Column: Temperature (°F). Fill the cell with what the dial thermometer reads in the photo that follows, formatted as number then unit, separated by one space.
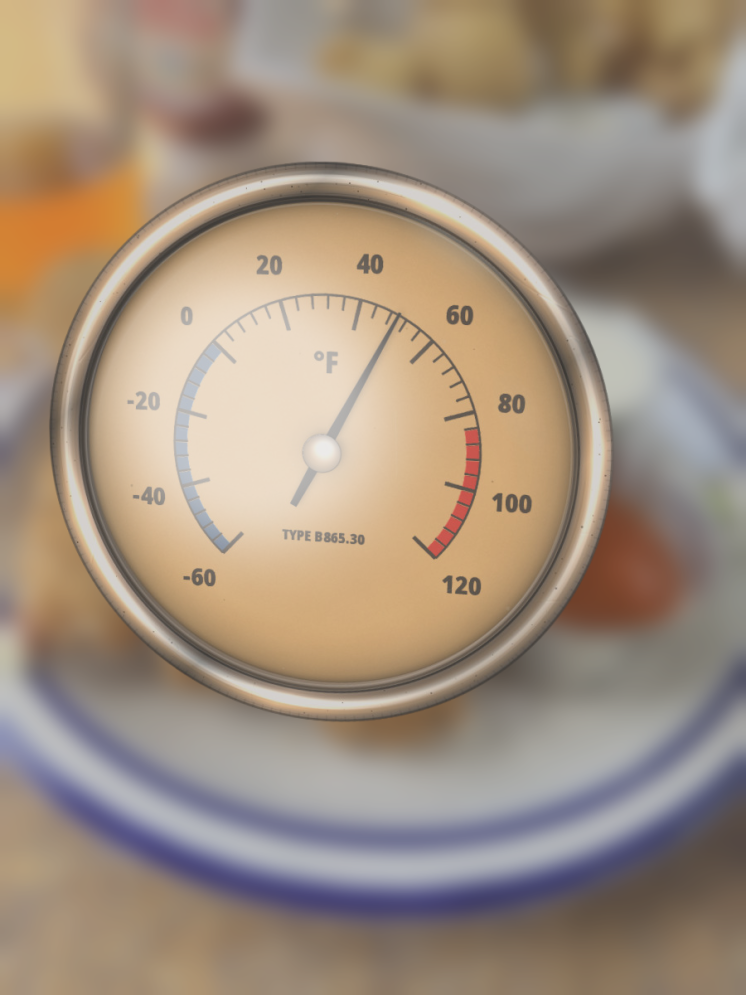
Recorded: 50 °F
